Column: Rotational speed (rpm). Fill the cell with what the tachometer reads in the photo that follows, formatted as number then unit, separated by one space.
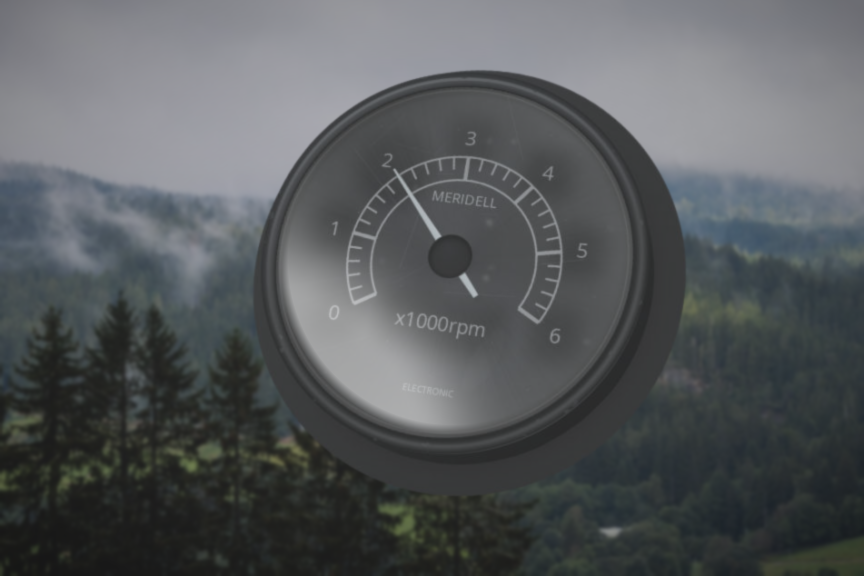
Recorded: 2000 rpm
